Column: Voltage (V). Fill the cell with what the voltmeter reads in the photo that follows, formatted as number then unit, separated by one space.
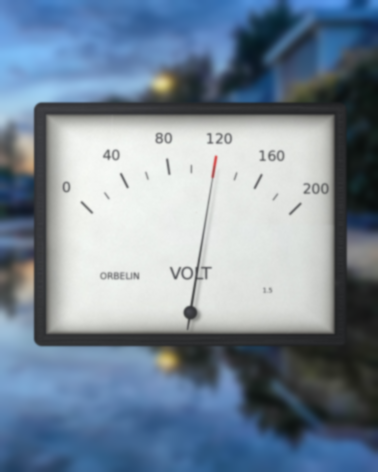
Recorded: 120 V
